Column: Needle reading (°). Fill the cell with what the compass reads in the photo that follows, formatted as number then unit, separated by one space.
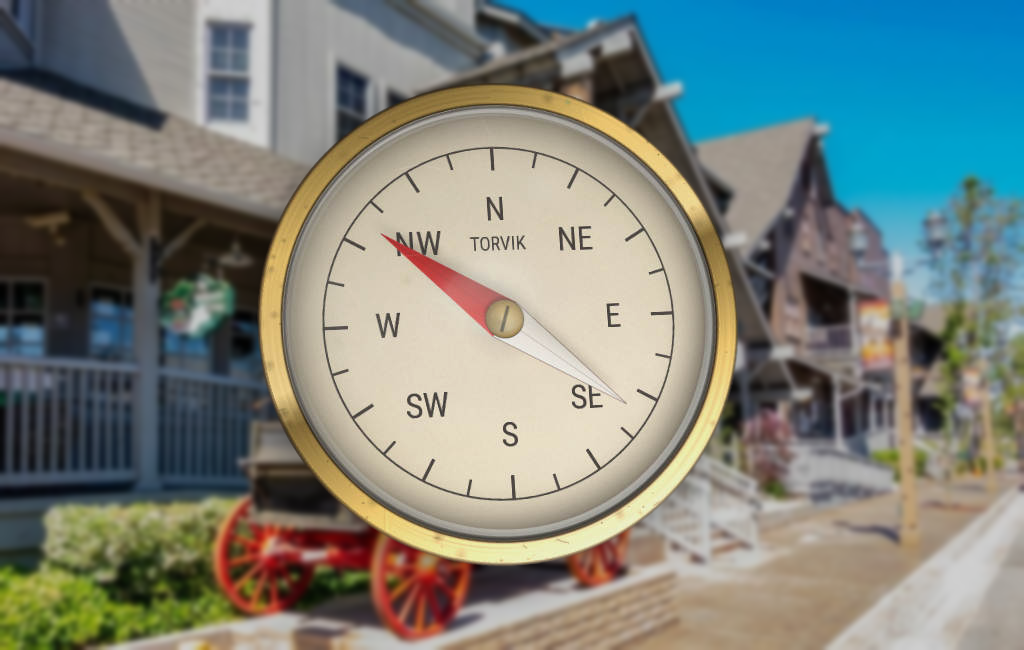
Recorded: 307.5 °
